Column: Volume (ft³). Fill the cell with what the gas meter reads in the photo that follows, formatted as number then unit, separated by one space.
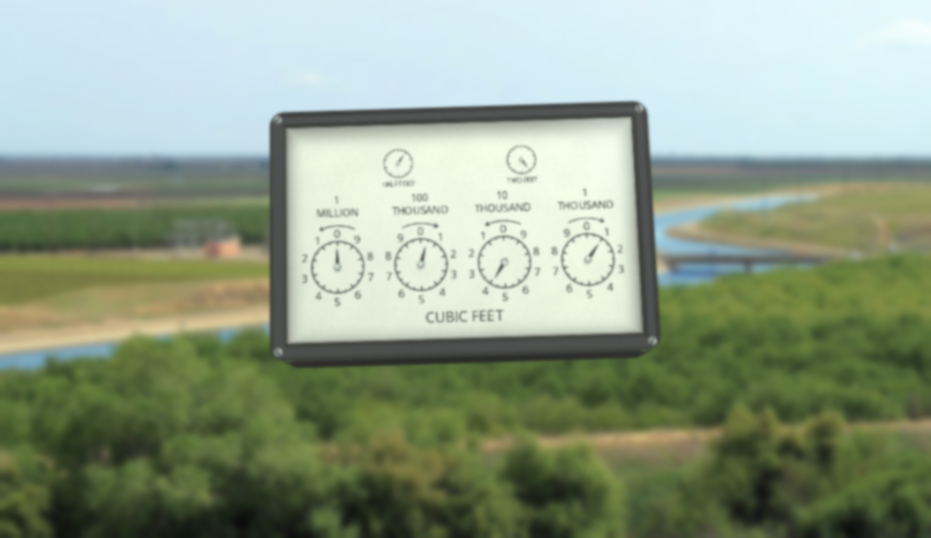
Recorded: 4100 ft³
